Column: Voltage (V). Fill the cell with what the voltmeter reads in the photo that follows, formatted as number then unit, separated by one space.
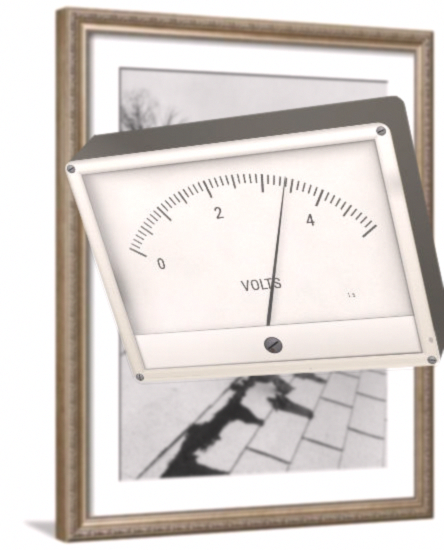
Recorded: 3.4 V
